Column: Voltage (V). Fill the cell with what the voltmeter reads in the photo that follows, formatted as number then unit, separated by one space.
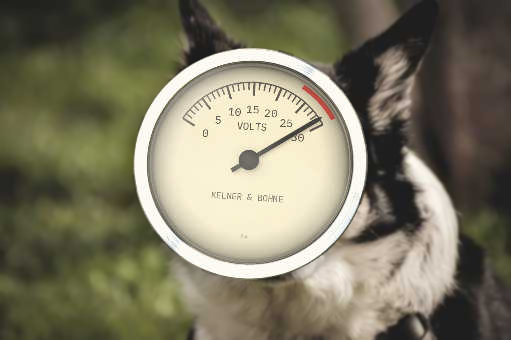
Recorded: 29 V
